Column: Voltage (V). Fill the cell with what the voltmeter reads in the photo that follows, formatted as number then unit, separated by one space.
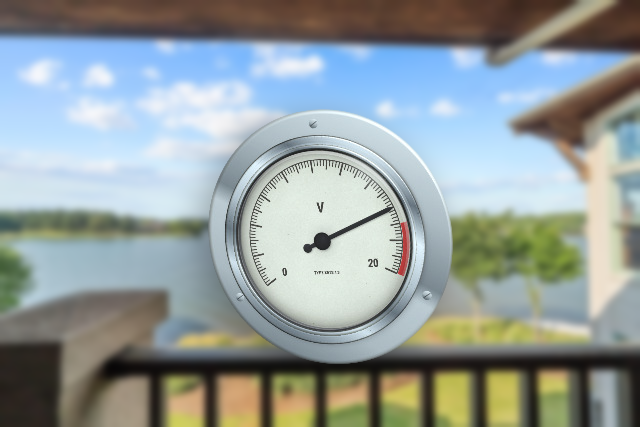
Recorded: 16 V
